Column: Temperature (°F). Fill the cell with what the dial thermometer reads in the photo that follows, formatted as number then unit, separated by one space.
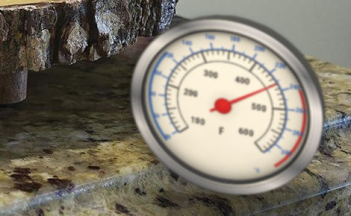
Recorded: 450 °F
